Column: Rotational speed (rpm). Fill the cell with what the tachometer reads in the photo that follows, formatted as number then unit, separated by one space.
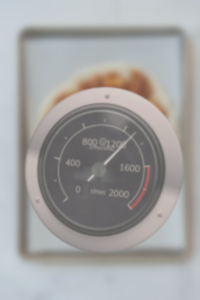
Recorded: 1300 rpm
